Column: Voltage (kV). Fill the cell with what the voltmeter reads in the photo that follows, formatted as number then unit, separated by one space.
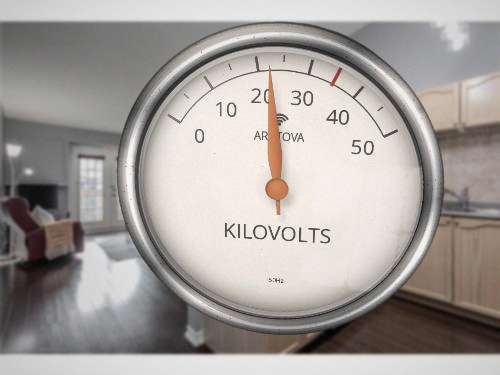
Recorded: 22.5 kV
